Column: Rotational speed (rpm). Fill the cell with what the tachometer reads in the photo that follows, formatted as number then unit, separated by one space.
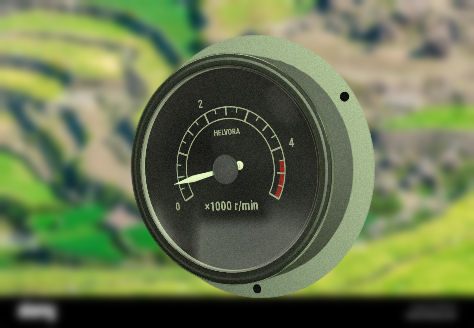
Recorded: 375 rpm
